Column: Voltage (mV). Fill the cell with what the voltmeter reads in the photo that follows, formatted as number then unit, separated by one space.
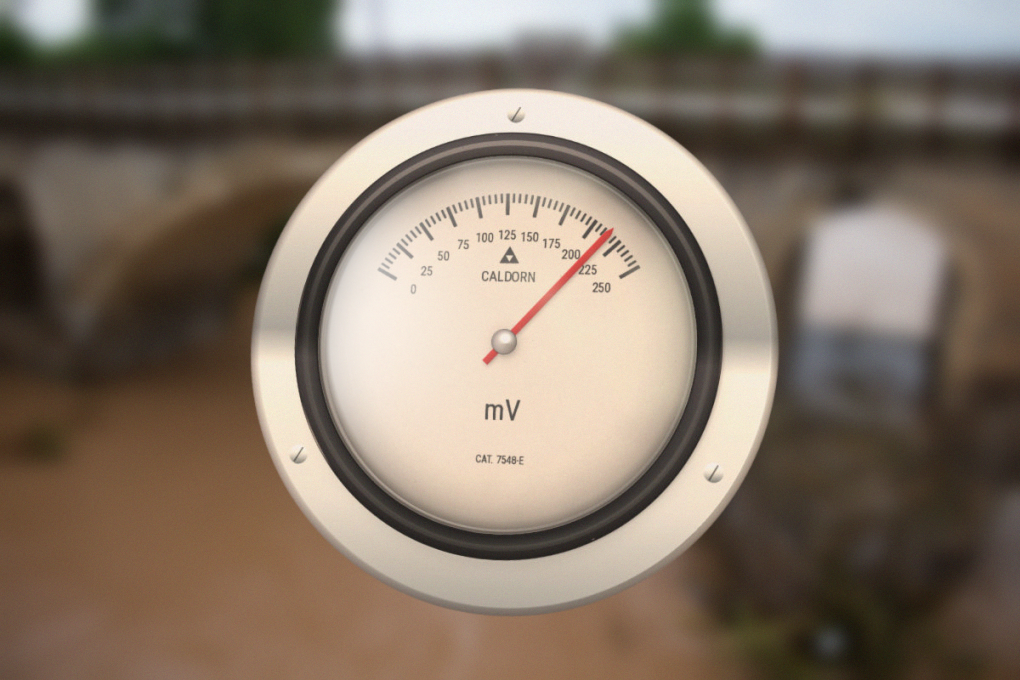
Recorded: 215 mV
